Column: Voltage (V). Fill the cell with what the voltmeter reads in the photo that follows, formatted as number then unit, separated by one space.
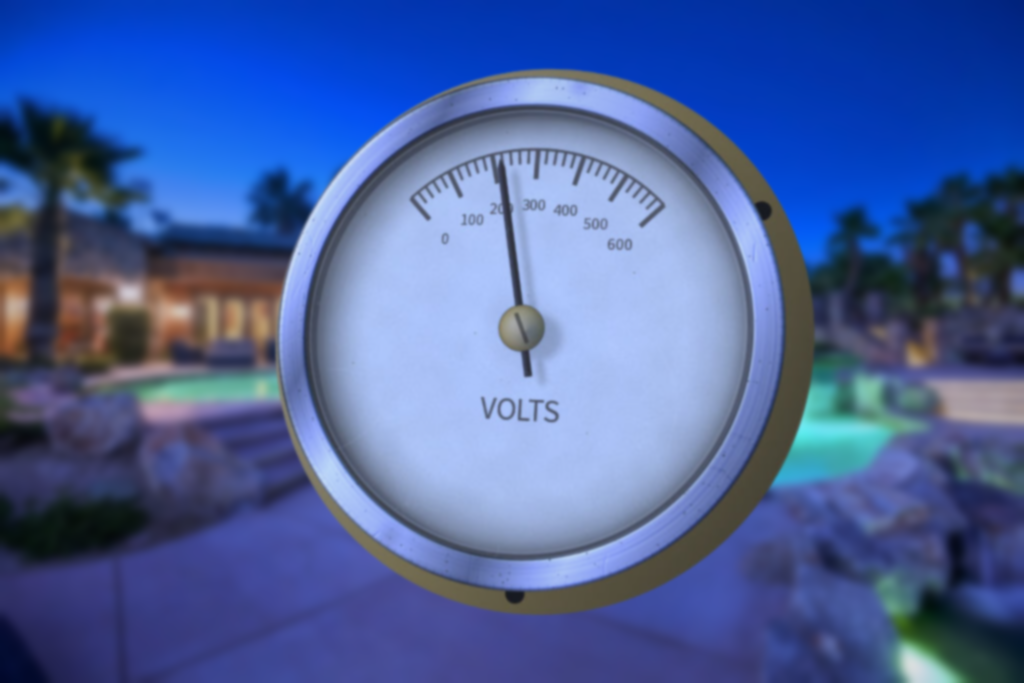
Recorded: 220 V
